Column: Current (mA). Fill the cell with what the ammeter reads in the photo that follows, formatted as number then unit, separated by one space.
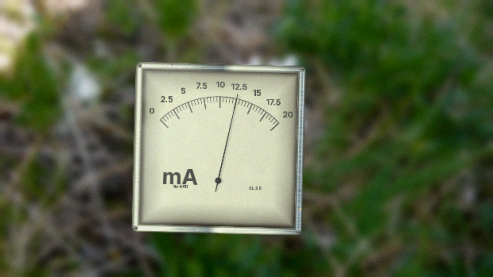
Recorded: 12.5 mA
